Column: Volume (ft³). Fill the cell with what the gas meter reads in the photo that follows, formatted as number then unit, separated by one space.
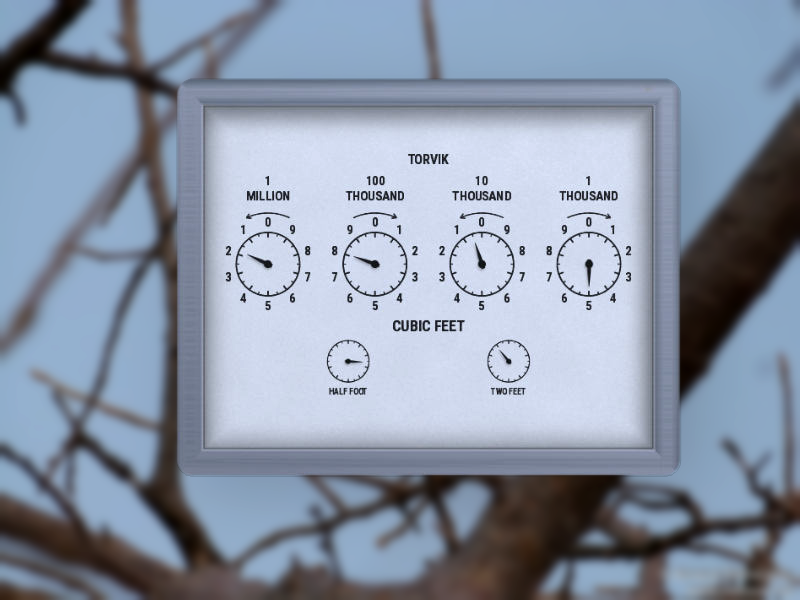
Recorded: 180500 ft³
